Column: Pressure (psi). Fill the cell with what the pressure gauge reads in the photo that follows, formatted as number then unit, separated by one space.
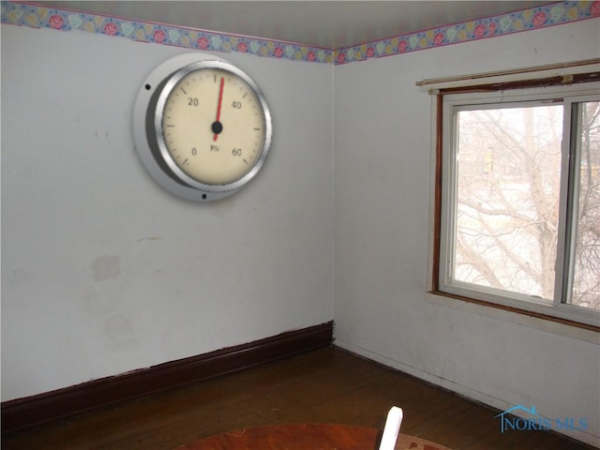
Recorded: 32 psi
